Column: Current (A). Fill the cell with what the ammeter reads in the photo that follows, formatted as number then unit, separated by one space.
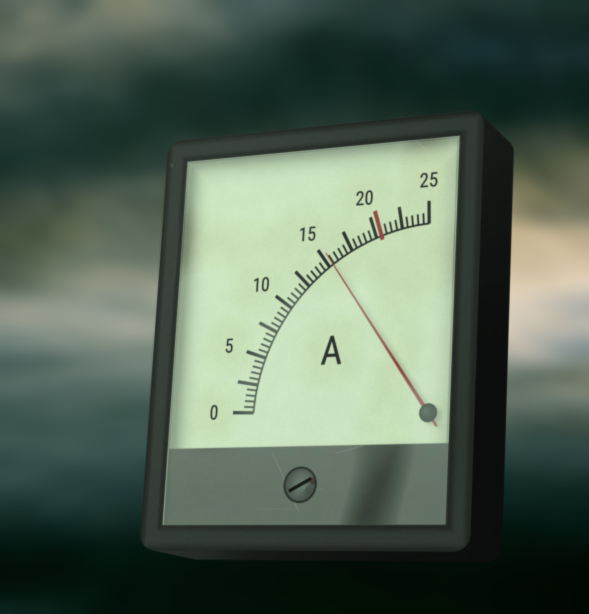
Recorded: 15.5 A
